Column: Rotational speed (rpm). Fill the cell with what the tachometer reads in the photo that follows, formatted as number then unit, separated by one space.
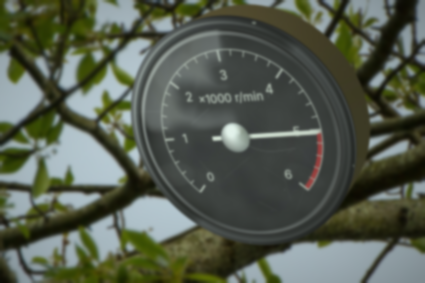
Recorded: 5000 rpm
